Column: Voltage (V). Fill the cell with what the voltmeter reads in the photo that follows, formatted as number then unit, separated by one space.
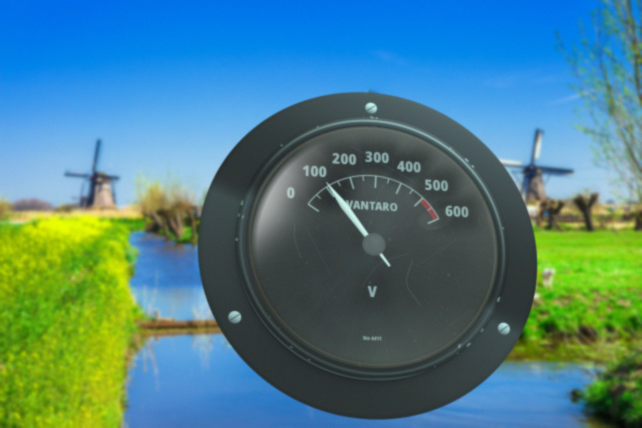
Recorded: 100 V
